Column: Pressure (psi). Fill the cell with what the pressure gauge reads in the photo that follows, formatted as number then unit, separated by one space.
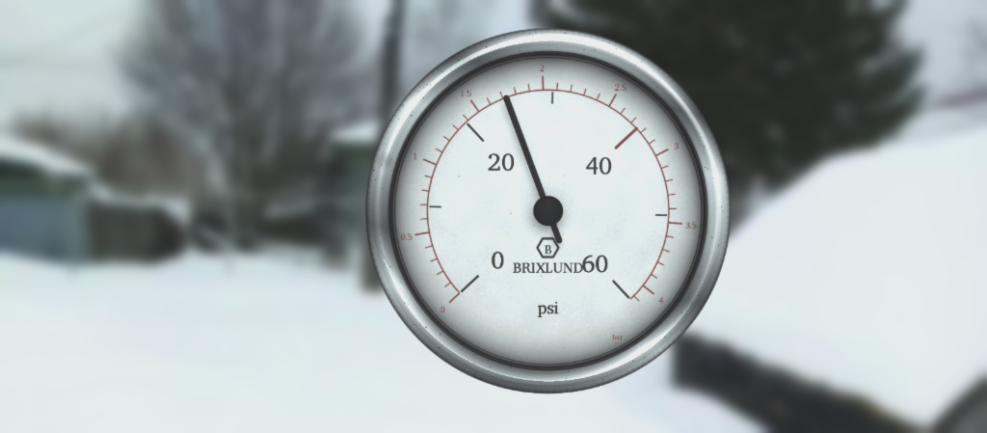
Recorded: 25 psi
